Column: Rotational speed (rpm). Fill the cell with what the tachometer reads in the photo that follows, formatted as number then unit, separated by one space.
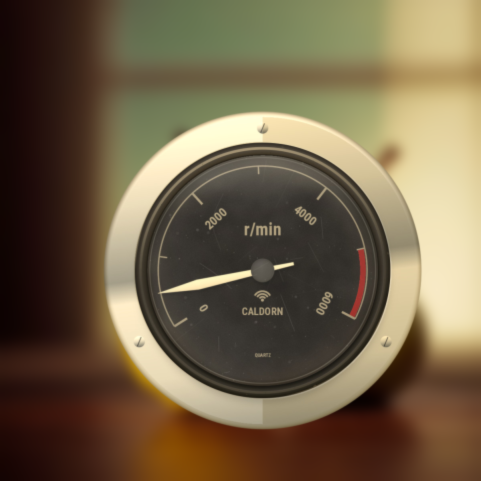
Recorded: 500 rpm
